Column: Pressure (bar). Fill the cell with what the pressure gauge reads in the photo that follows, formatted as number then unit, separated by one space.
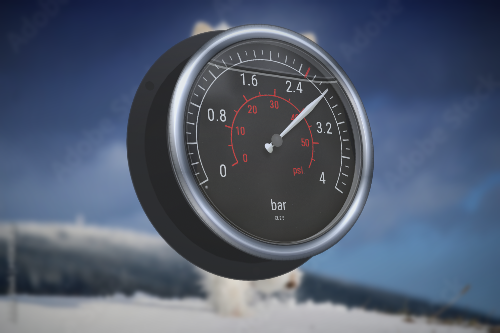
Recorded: 2.8 bar
